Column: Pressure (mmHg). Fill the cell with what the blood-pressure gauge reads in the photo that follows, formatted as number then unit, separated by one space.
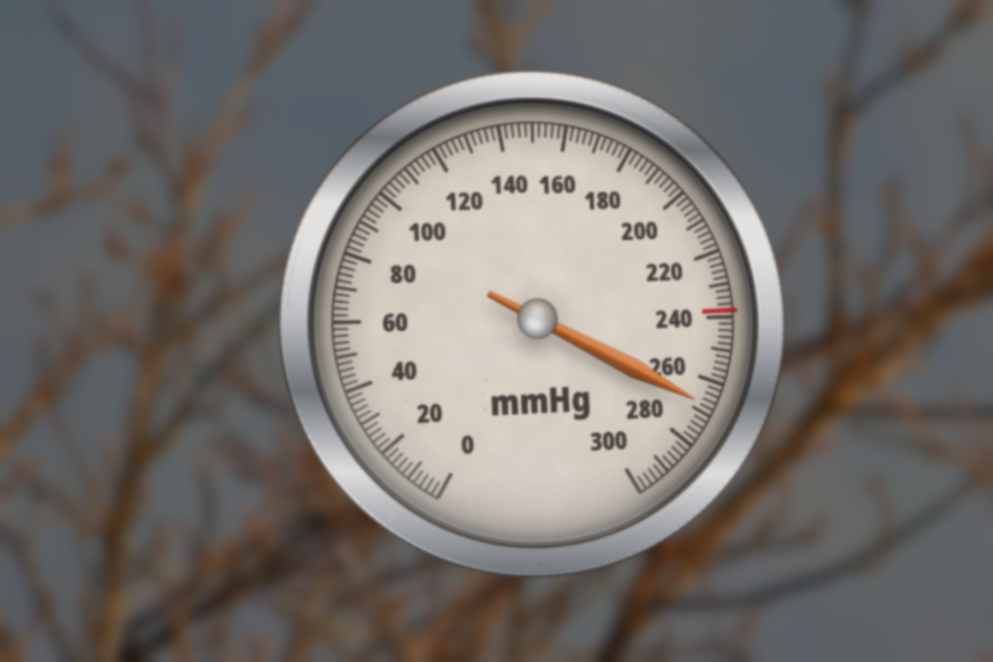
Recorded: 268 mmHg
